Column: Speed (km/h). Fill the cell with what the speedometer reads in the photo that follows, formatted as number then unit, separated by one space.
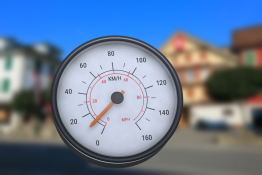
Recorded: 10 km/h
